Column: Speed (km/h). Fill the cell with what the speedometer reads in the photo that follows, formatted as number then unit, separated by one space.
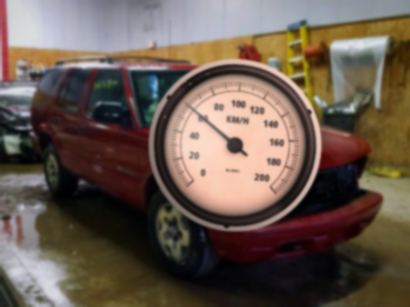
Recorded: 60 km/h
